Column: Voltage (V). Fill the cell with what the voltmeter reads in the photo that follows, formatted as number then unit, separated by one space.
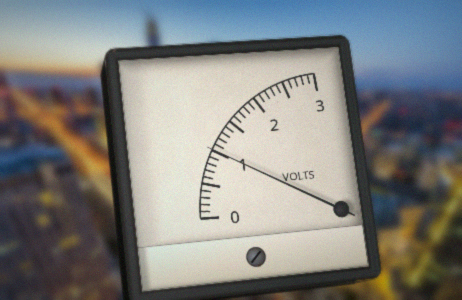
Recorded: 1 V
